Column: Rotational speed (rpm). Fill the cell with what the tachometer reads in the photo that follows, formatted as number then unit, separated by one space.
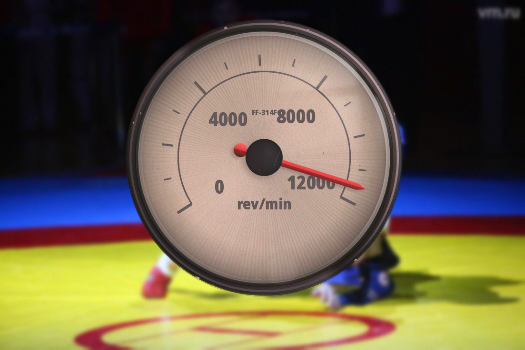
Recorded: 11500 rpm
